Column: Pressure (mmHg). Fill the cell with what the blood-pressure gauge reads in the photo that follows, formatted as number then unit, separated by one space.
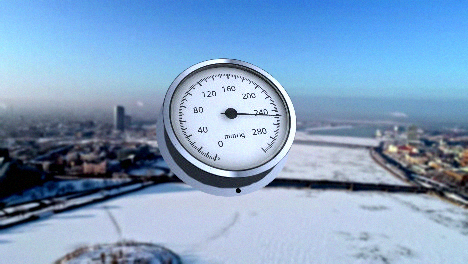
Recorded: 250 mmHg
